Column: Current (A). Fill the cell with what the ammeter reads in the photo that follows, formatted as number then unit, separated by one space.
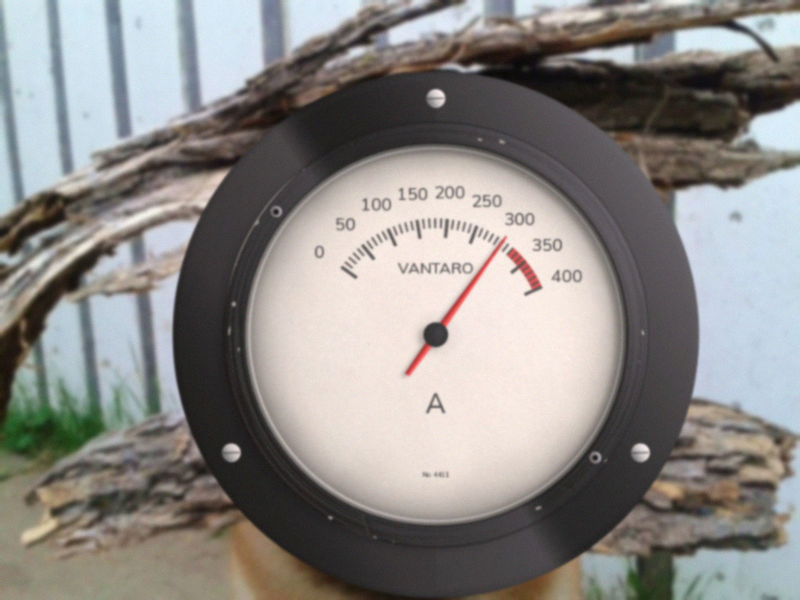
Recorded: 300 A
